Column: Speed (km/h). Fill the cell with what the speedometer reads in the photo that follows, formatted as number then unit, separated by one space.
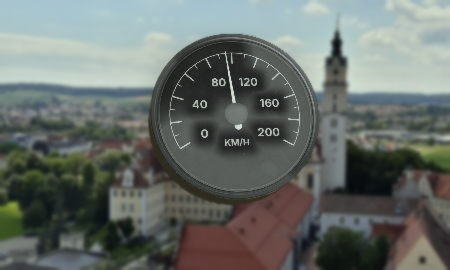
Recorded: 95 km/h
